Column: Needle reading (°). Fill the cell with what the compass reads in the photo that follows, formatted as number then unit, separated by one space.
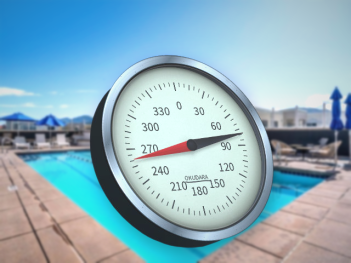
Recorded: 260 °
